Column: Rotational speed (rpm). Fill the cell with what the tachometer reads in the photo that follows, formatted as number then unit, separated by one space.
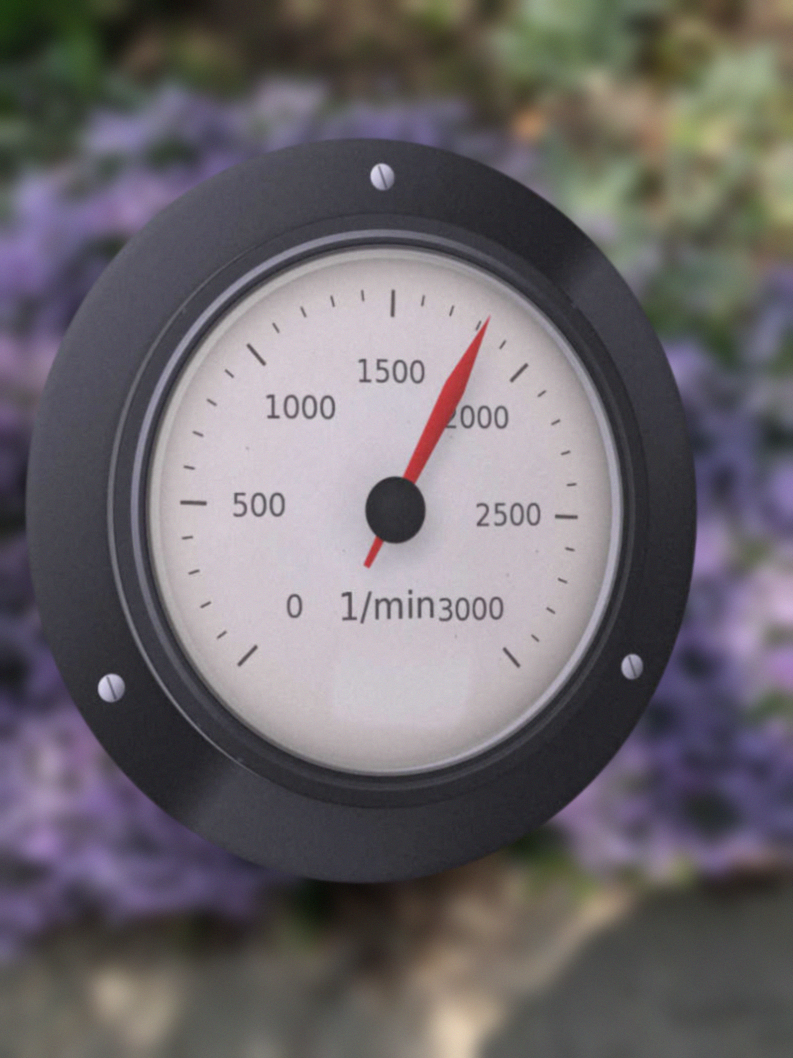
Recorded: 1800 rpm
